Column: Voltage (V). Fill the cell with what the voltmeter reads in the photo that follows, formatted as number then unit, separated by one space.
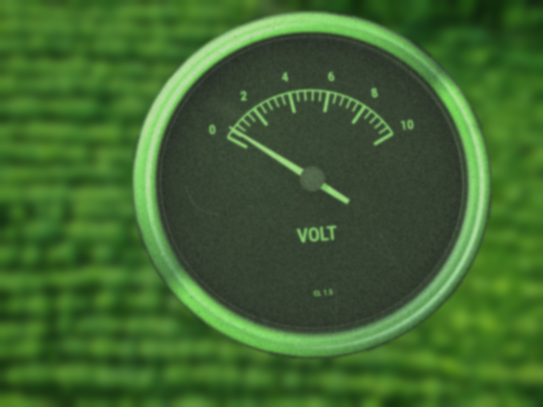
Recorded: 0.4 V
